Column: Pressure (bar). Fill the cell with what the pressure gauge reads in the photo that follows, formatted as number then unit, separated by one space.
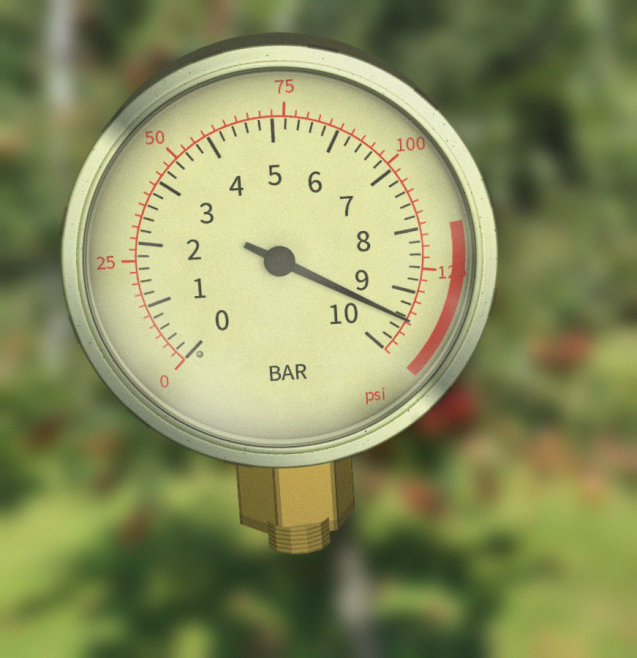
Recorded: 9.4 bar
